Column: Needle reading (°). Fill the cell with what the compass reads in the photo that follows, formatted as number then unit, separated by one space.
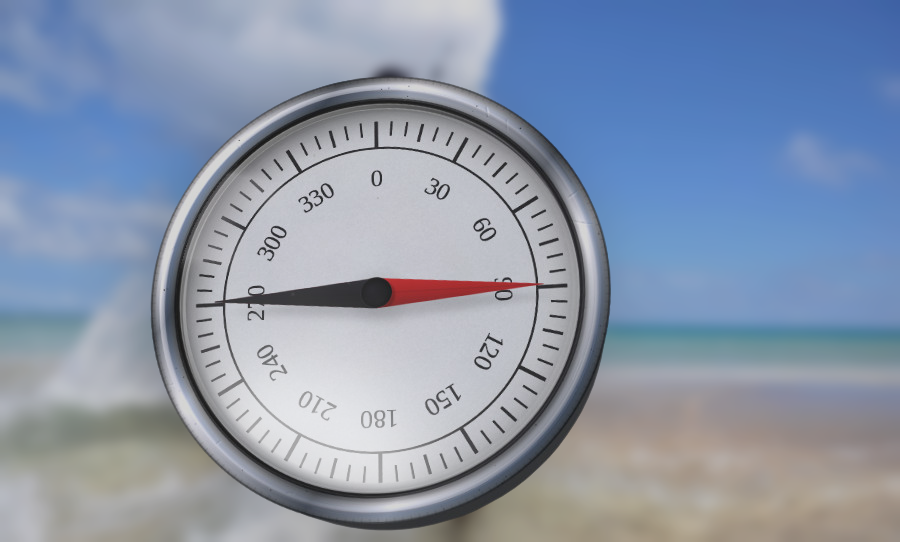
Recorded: 90 °
